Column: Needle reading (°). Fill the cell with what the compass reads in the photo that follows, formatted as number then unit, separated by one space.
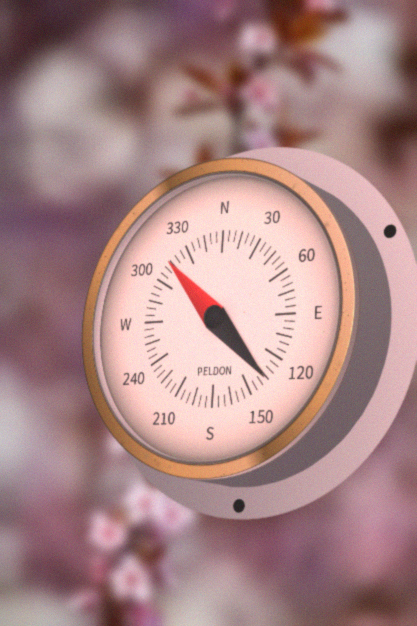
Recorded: 315 °
